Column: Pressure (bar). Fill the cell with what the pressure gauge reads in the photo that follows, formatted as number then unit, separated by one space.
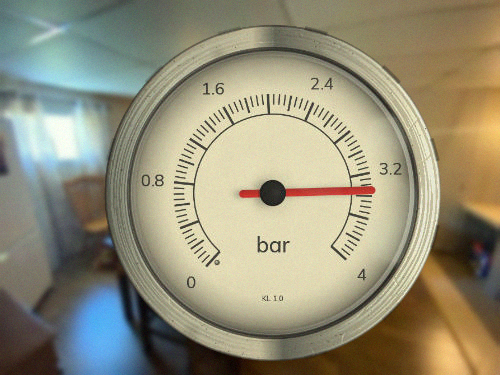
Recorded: 3.35 bar
